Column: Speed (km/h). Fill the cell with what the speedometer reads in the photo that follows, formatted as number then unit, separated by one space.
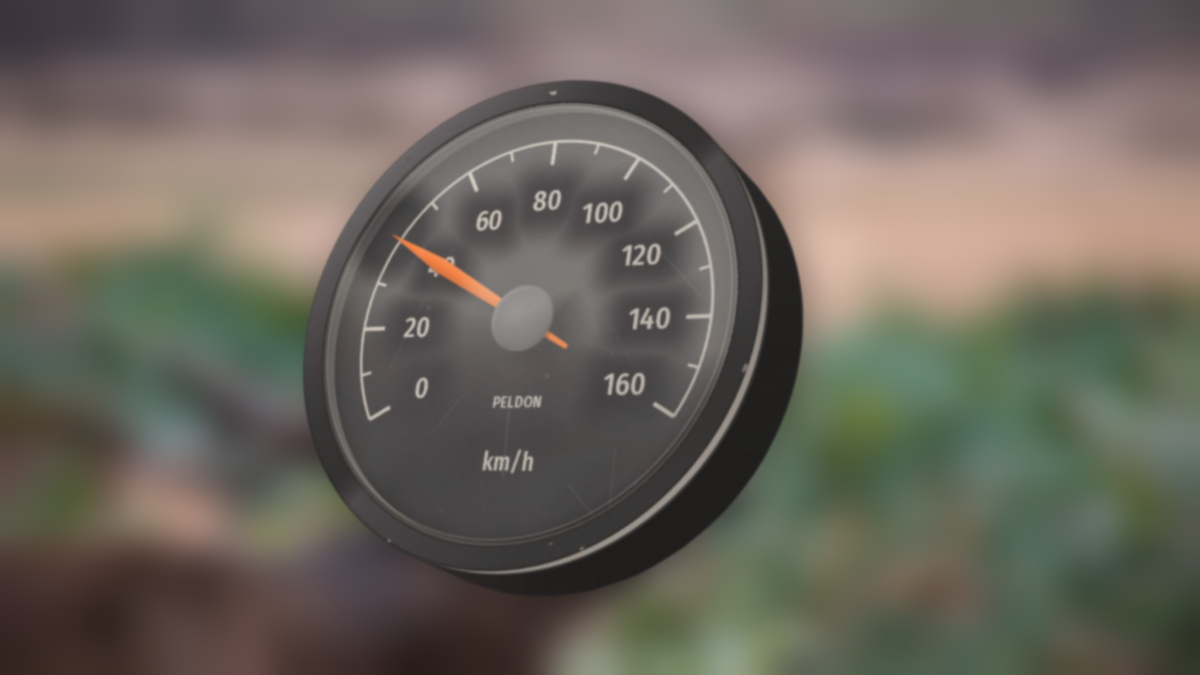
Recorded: 40 km/h
